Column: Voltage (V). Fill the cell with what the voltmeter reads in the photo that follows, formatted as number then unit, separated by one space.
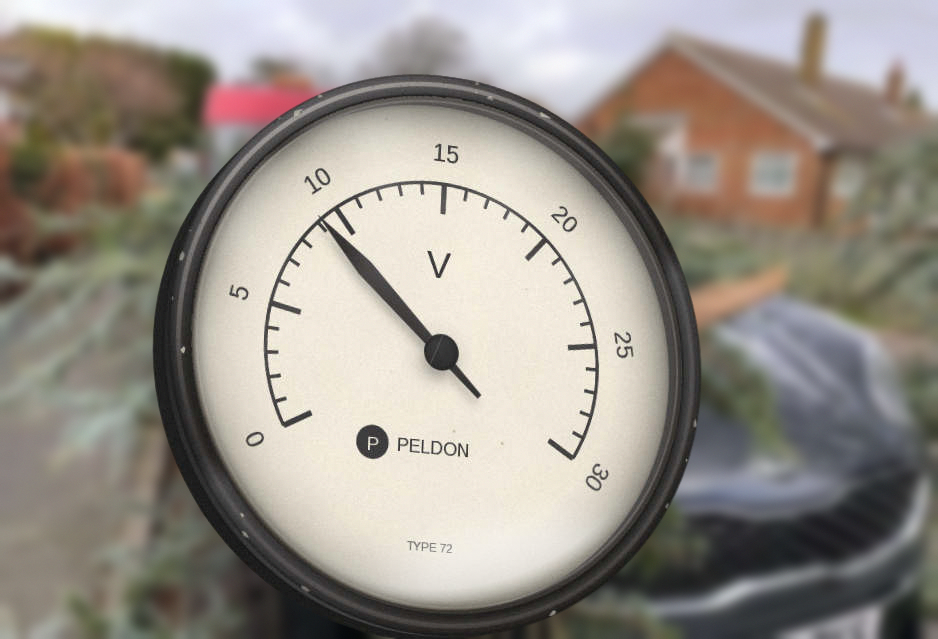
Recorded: 9 V
